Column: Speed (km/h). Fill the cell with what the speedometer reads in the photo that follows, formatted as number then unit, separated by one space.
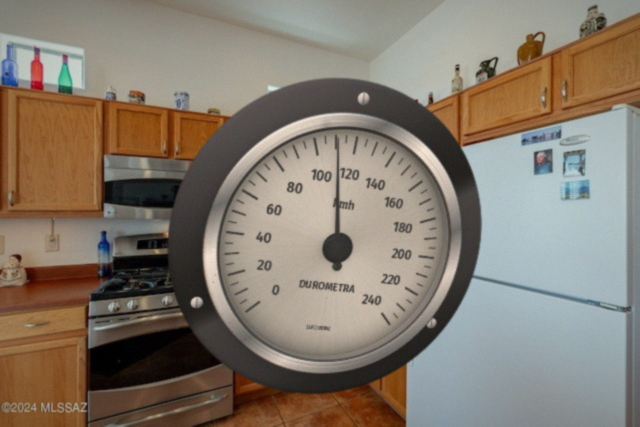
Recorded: 110 km/h
